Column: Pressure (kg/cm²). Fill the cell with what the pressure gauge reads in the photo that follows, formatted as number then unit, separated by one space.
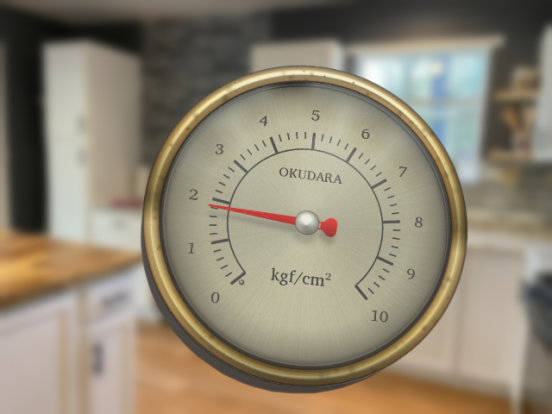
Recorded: 1.8 kg/cm²
